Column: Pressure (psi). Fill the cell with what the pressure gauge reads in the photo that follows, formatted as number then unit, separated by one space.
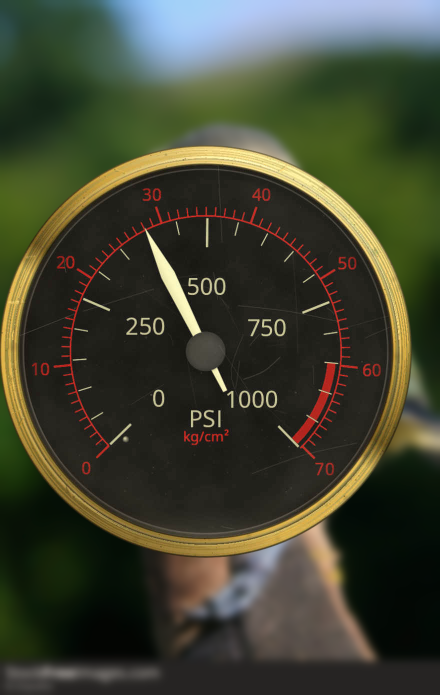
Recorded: 400 psi
